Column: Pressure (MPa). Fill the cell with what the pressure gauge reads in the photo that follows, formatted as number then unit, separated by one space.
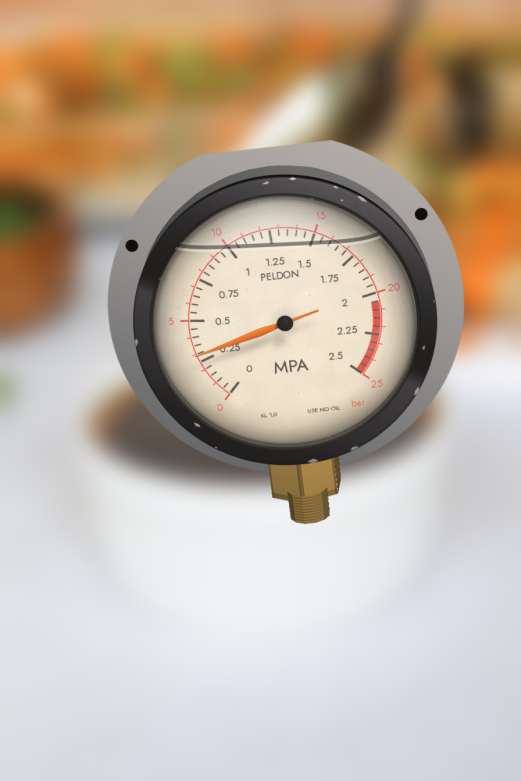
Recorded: 0.3 MPa
